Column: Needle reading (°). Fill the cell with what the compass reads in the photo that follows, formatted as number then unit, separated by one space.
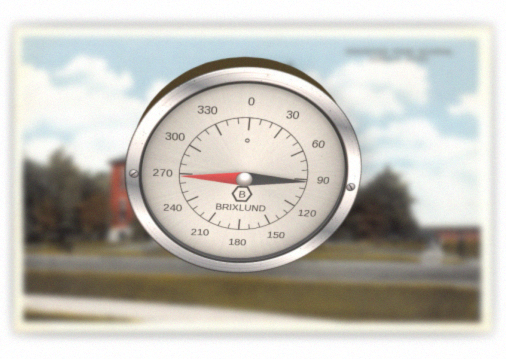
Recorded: 270 °
